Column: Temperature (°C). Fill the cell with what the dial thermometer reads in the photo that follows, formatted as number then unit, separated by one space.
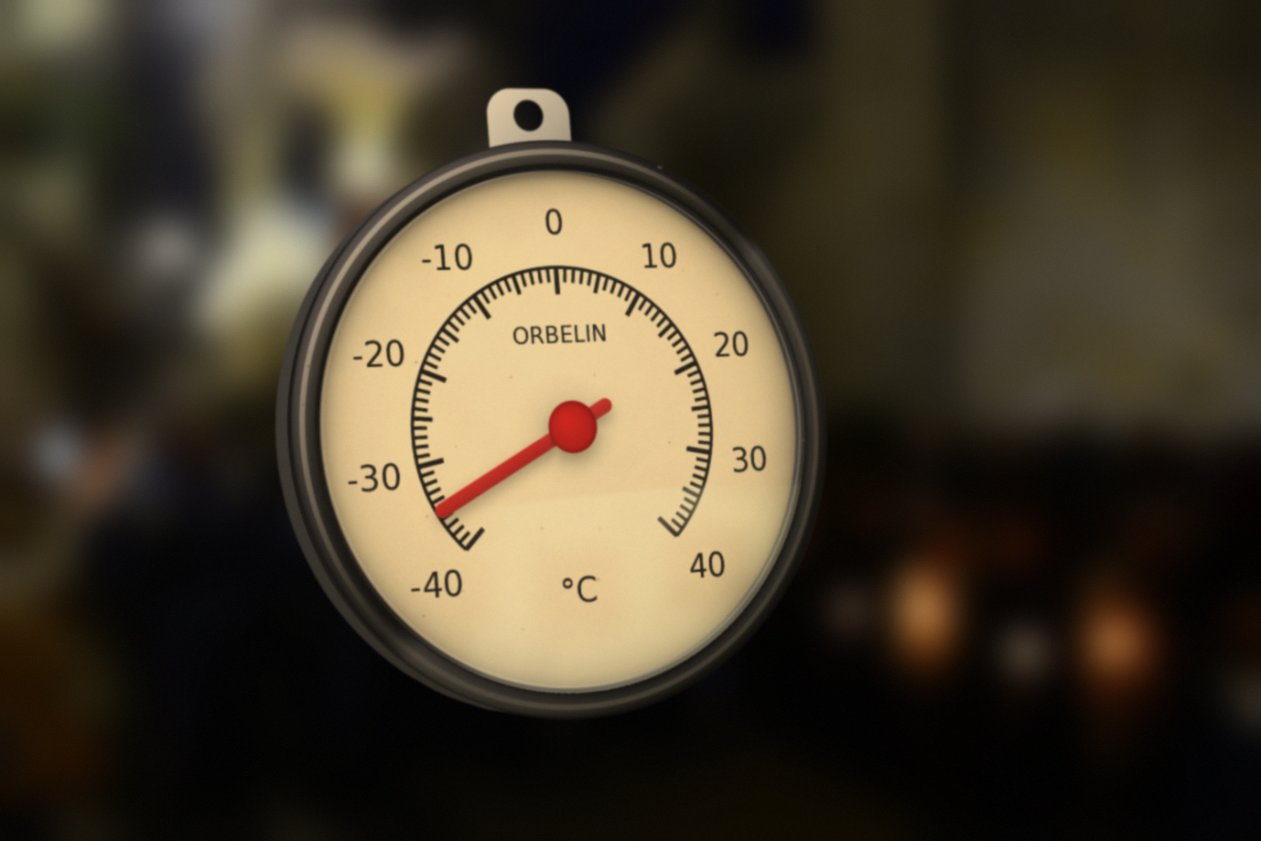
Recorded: -35 °C
